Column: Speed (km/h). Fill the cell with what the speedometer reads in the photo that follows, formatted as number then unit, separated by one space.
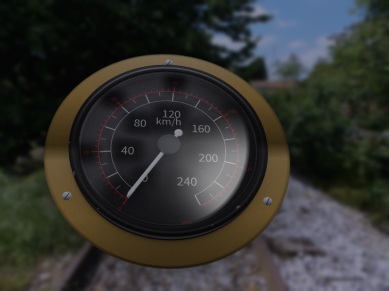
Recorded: 0 km/h
